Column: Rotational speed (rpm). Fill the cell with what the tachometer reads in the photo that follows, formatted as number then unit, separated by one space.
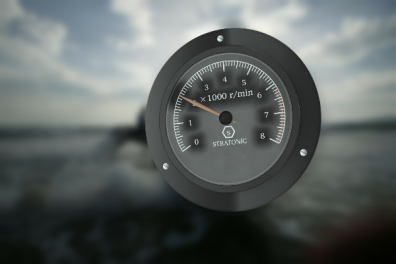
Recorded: 2000 rpm
